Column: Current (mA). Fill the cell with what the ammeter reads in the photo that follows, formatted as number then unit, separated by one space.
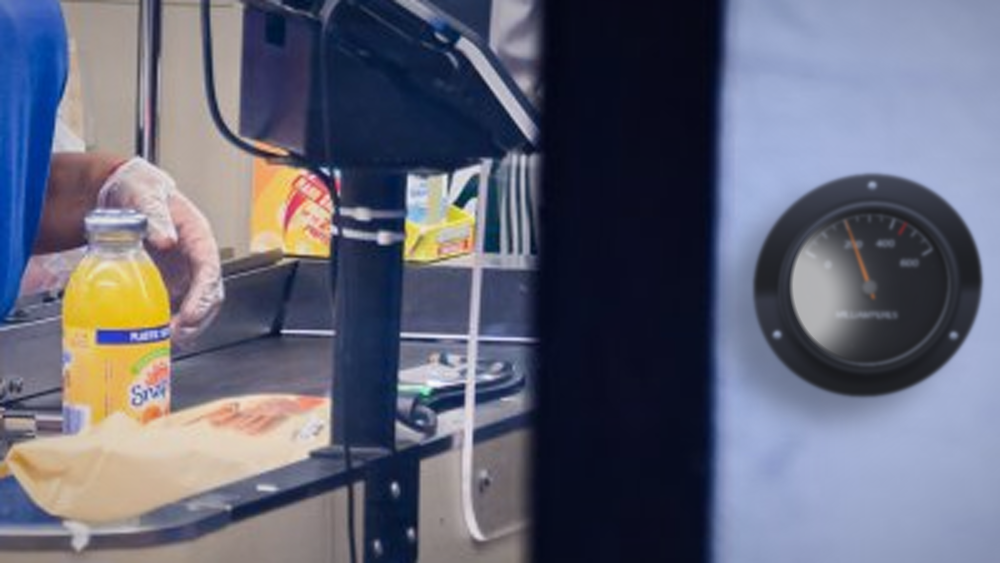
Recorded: 200 mA
